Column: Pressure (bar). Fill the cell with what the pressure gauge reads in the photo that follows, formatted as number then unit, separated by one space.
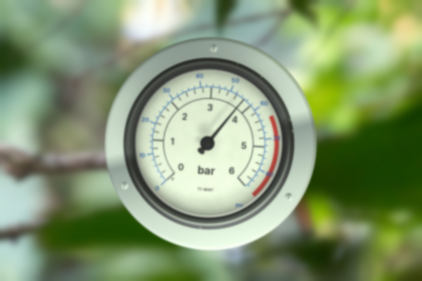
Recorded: 3.8 bar
